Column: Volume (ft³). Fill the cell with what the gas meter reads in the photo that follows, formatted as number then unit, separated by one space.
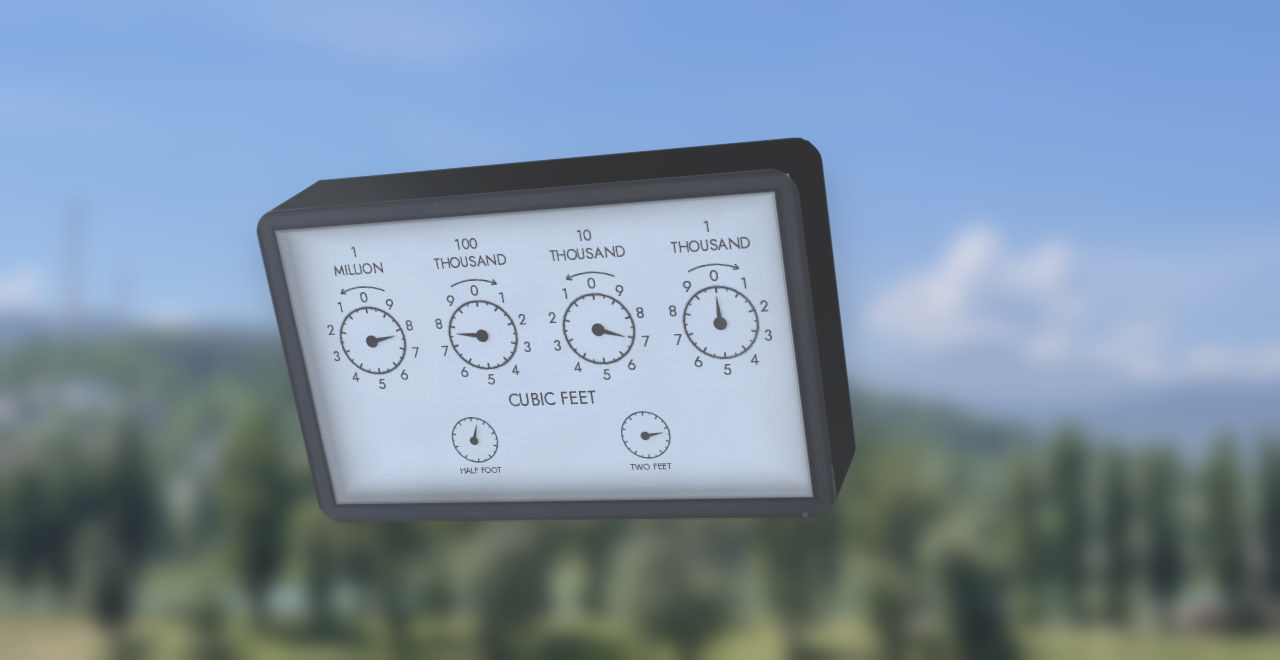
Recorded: 777000 ft³
